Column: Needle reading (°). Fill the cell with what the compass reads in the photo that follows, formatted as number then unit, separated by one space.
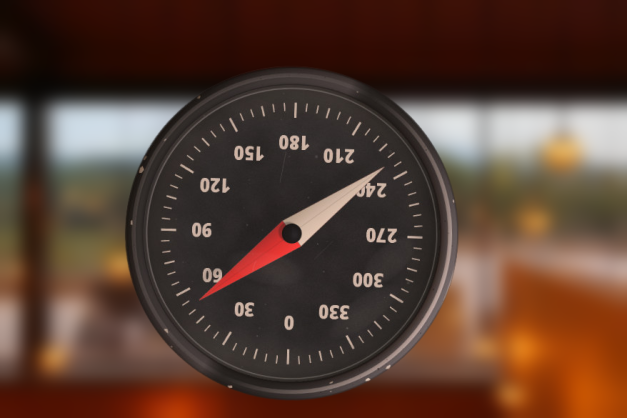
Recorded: 52.5 °
